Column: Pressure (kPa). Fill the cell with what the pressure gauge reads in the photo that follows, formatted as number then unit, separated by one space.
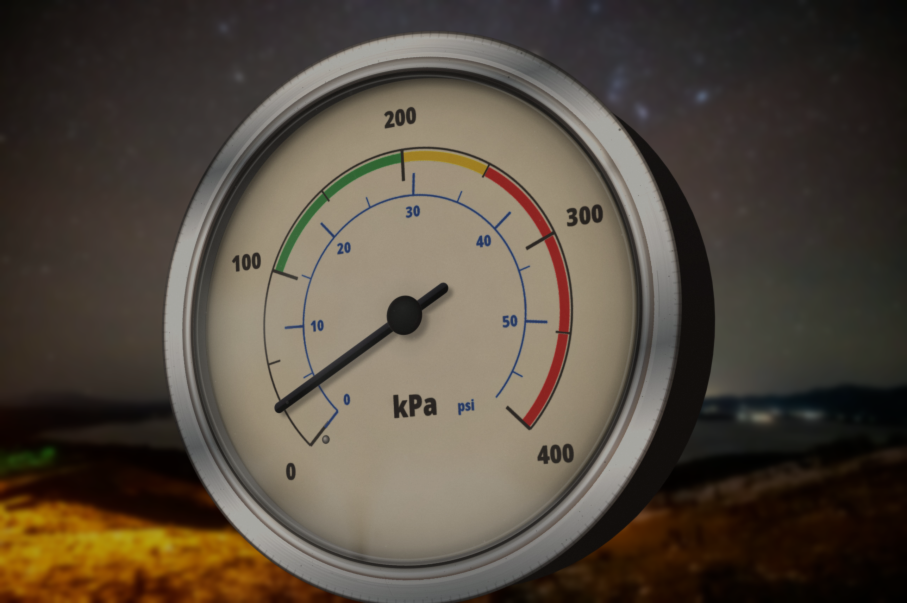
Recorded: 25 kPa
